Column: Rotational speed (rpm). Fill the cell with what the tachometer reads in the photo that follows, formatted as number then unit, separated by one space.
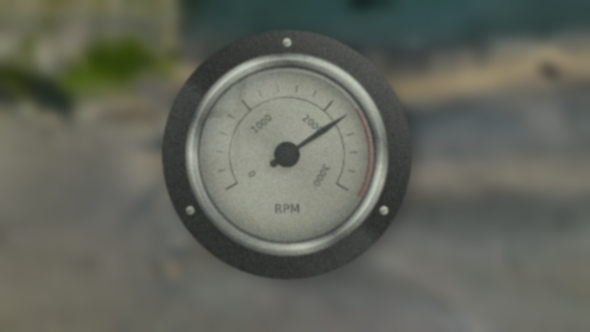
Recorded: 2200 rpm
